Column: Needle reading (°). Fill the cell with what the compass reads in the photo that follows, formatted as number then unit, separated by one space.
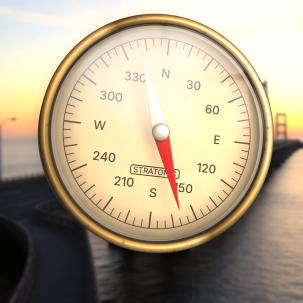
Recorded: 160 °
